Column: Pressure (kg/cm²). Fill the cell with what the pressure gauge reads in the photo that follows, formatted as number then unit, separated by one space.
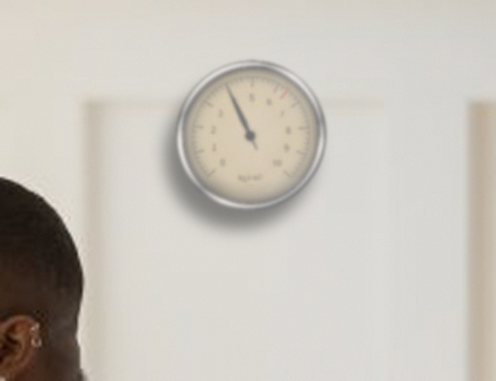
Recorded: 4 kg/cm²
